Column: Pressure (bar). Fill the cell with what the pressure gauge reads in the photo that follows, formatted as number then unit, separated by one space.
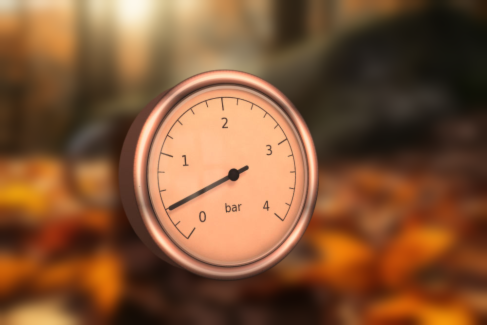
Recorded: 0.4 bar
